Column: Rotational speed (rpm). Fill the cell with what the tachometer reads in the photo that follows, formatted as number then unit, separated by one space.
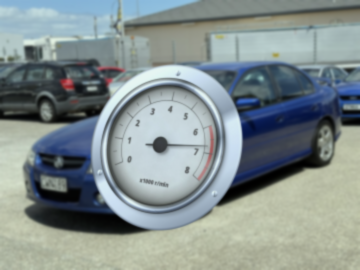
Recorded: 6750 rpm
